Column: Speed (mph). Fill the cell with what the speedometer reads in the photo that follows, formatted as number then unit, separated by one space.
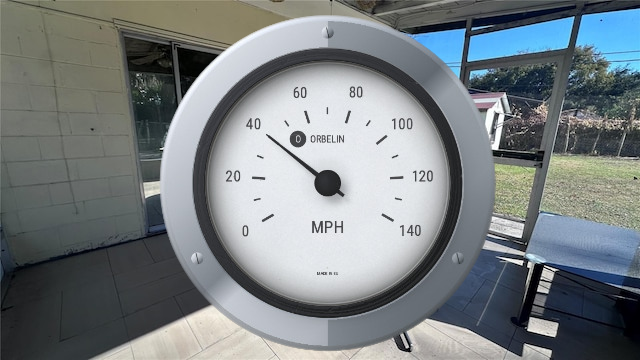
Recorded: 40 mph
